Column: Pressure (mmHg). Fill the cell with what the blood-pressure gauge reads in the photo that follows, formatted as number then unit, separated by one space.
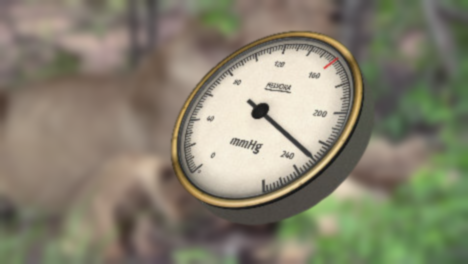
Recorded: 230 mmHg
